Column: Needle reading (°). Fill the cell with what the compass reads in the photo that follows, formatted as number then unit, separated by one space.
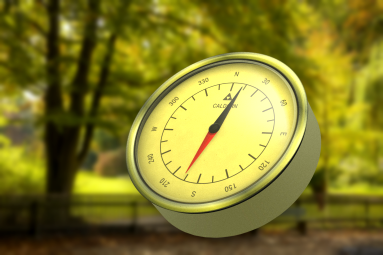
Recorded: 195 °
